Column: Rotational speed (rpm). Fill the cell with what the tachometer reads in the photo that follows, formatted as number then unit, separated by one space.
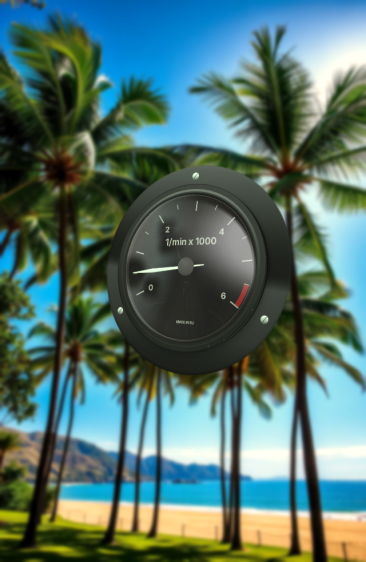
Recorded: 500 rpm
